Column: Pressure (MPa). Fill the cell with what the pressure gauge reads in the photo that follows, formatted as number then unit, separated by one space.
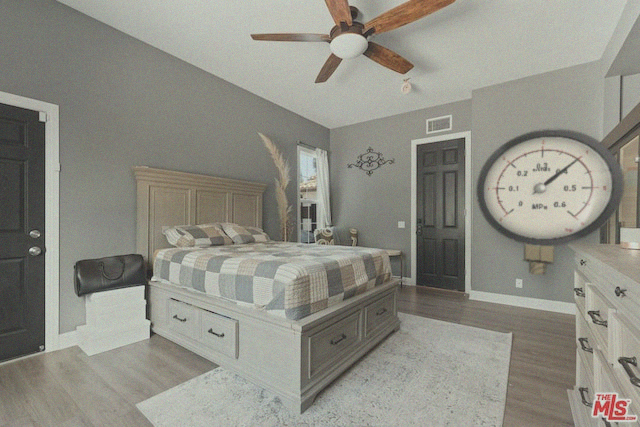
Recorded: 0.4 MPa
